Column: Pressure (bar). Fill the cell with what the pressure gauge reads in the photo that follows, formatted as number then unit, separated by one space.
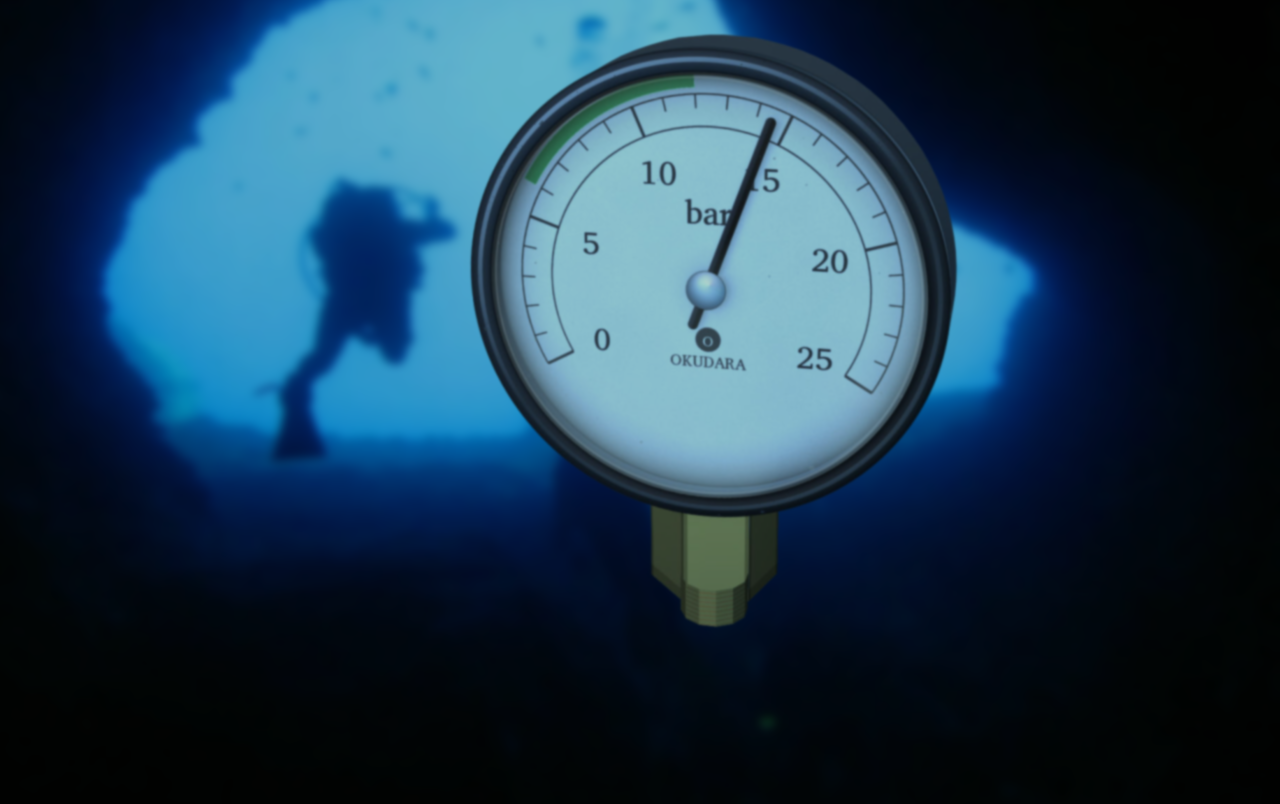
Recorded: 14.5 bar
